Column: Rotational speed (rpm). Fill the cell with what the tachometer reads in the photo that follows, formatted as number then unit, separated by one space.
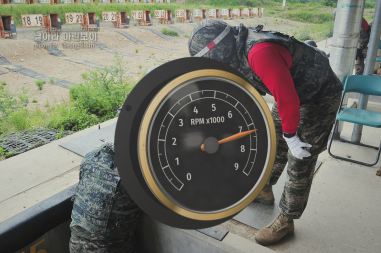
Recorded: 7250 rpm
